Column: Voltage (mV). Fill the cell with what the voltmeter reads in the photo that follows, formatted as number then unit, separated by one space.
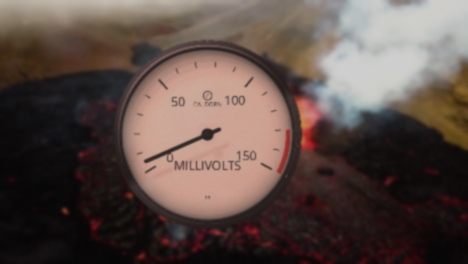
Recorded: 5 mV
